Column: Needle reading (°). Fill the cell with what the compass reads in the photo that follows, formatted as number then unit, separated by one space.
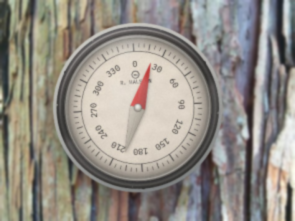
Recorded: 20 °
